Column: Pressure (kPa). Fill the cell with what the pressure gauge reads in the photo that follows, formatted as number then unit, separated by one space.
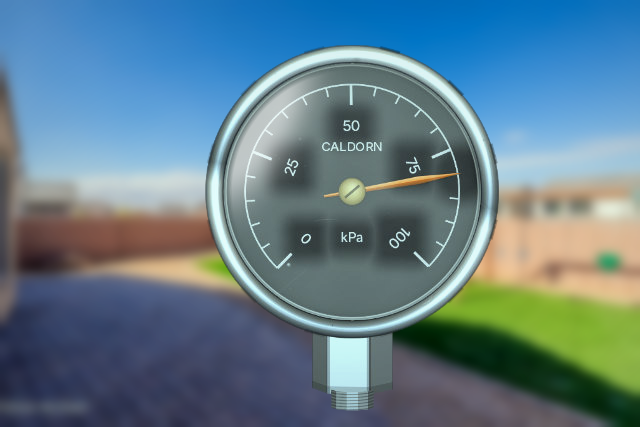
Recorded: 80 kPa
